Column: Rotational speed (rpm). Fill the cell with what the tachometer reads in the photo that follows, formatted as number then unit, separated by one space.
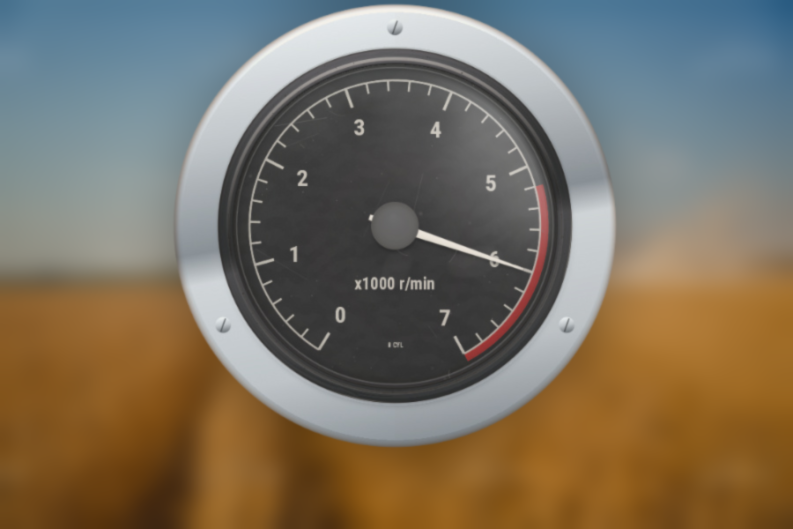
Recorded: 6000 rpm
